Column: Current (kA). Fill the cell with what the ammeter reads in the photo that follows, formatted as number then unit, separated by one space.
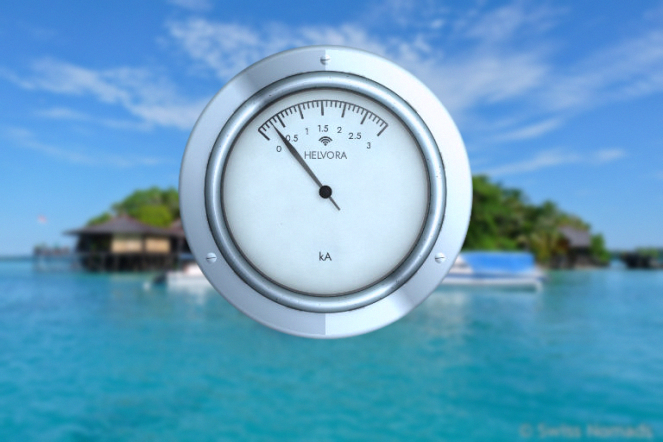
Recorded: 0.3 kA
